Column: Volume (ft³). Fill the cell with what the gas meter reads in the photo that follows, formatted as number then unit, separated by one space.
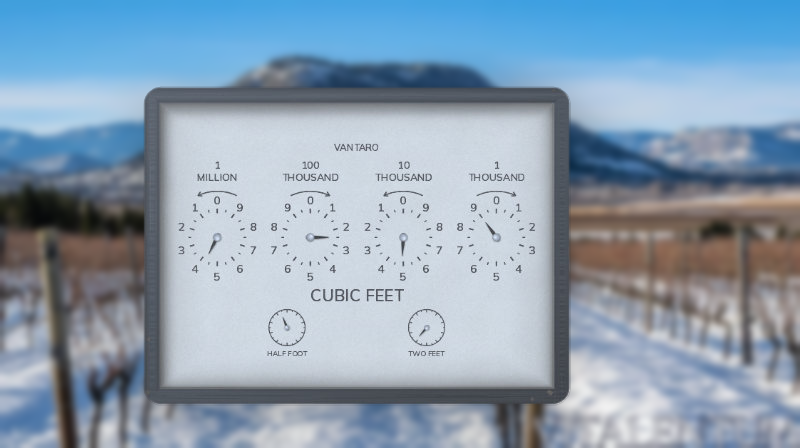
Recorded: 424900 ft³
